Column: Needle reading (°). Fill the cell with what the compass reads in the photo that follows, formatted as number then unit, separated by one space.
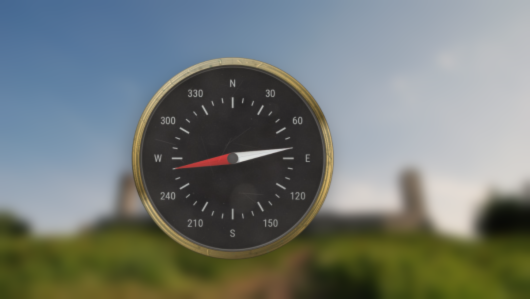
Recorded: 260 °
